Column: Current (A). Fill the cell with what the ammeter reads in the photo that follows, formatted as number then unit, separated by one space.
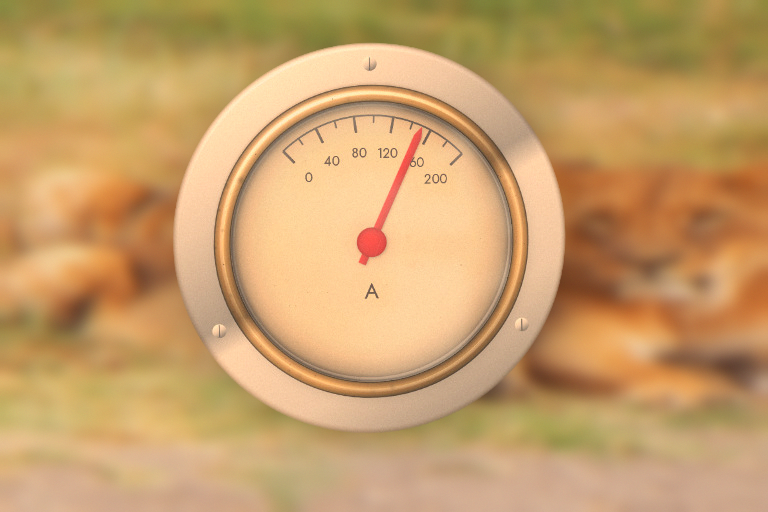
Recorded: 150 A
